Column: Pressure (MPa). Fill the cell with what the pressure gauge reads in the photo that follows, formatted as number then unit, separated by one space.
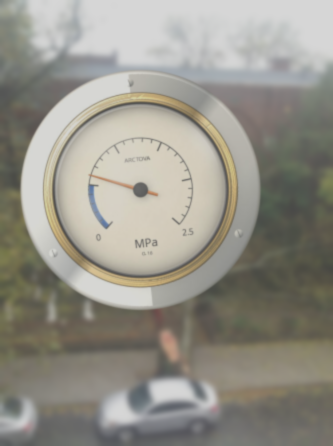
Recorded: 0.6 MPa
